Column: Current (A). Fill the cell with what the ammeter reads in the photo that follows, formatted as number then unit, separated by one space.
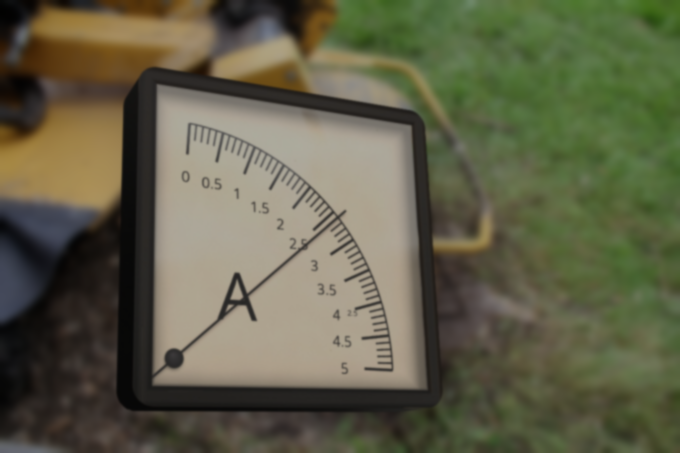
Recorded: 2.6 A
